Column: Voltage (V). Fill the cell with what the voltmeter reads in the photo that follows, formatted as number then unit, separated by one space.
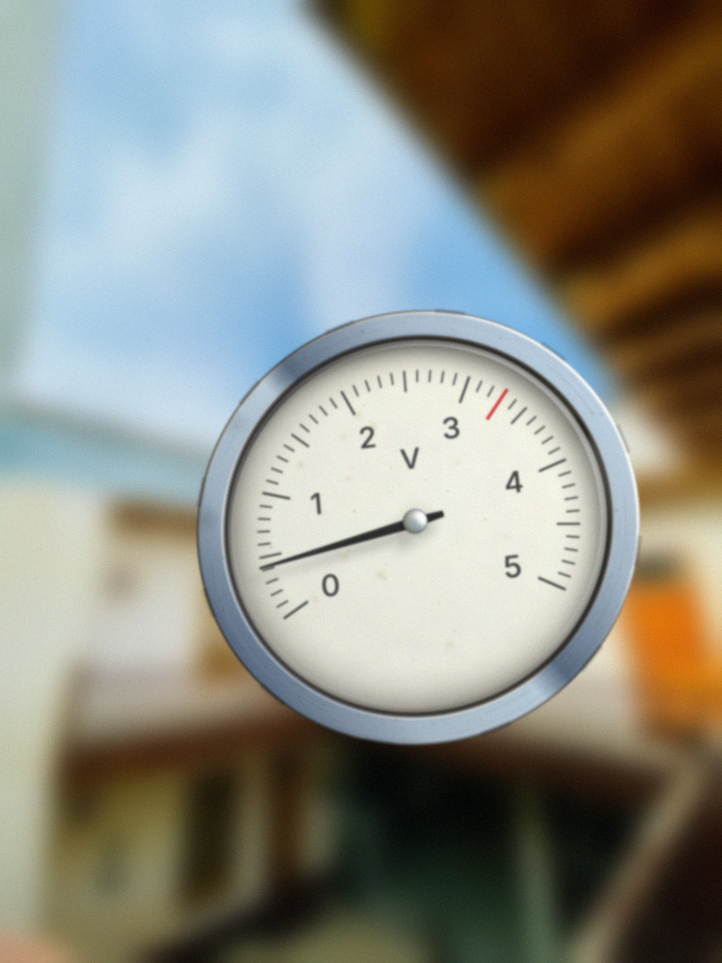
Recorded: 0.4 V
